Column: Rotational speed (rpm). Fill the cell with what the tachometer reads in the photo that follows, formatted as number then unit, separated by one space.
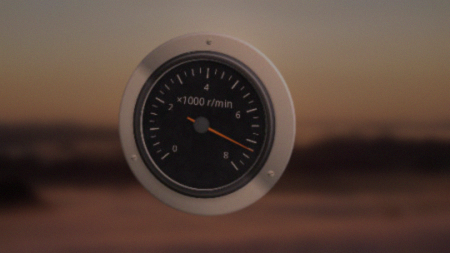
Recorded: 7250 rpm
